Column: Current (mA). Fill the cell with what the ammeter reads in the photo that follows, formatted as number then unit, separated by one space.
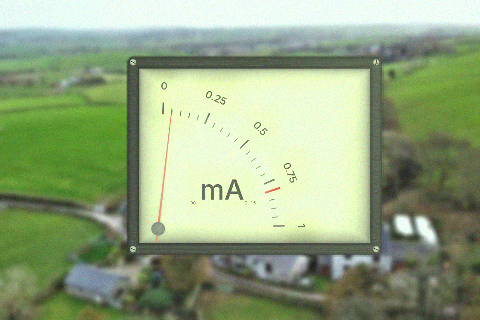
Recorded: 0.05 mA
